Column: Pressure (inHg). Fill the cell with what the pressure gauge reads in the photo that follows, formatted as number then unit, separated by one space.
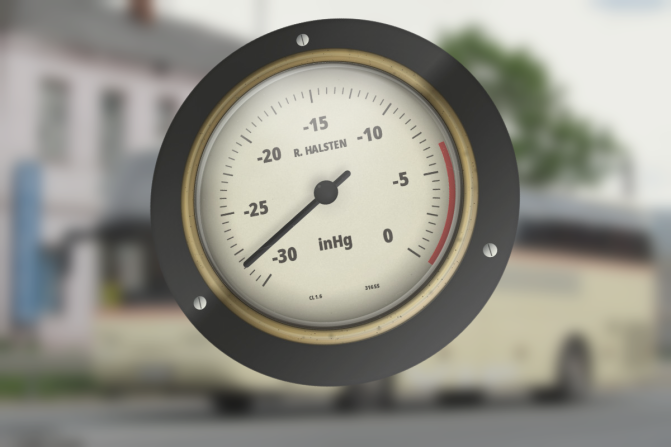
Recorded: -28.5 inHg
